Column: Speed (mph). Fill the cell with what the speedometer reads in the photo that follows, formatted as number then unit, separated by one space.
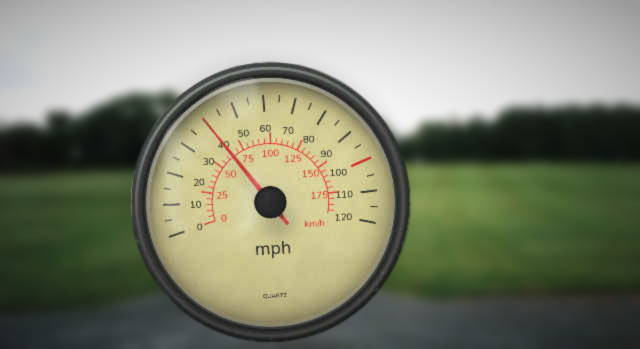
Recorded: 40 mph
